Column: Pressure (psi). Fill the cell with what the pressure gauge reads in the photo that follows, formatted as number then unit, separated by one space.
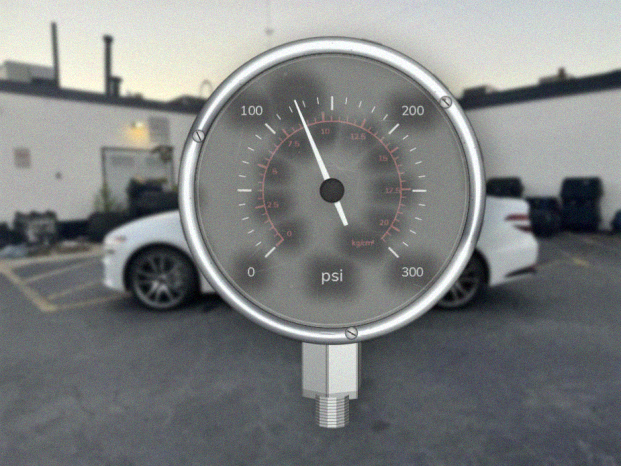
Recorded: 125 psi
